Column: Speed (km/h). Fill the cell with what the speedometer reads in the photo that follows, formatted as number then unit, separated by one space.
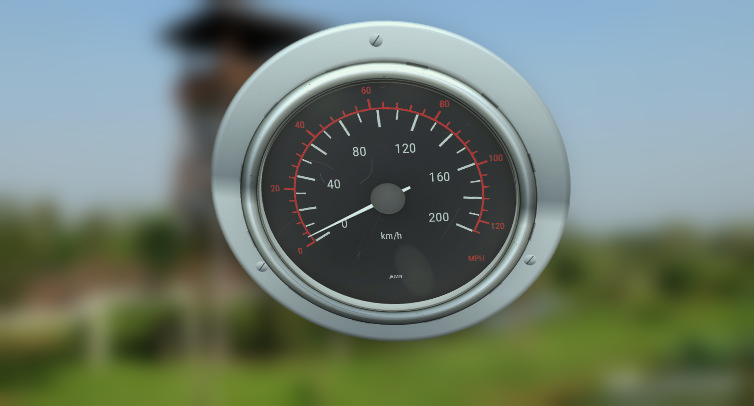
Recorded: 5 km/h
